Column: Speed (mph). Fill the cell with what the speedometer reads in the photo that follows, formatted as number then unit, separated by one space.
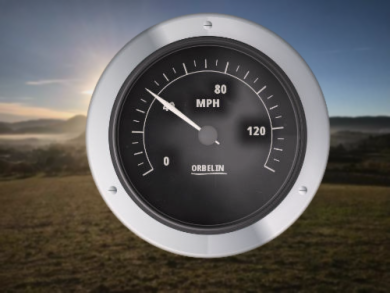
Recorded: 40 mph
